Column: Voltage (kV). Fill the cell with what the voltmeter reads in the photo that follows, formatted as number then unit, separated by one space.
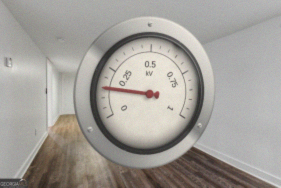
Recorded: 0.15 kV
